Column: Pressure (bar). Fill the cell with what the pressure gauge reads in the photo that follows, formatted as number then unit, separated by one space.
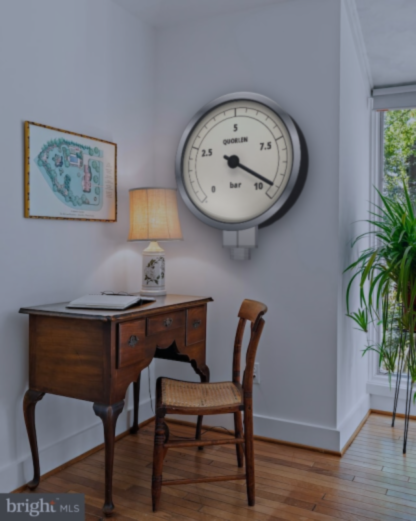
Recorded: 9.5 bar
